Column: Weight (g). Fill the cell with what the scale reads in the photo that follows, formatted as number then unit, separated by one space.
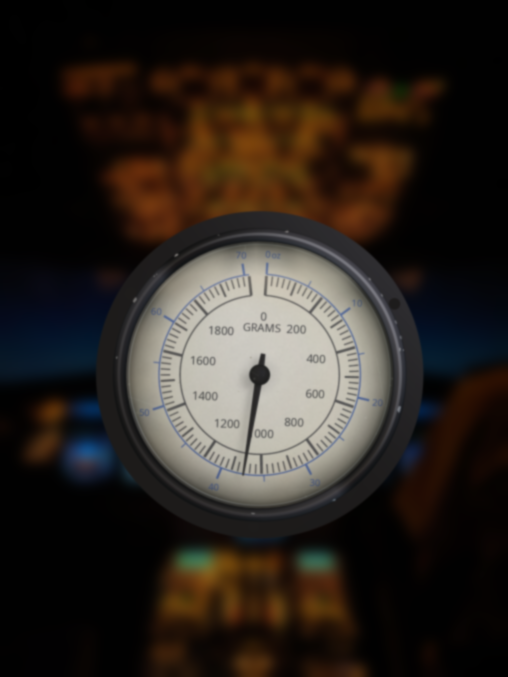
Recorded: 1060 g
